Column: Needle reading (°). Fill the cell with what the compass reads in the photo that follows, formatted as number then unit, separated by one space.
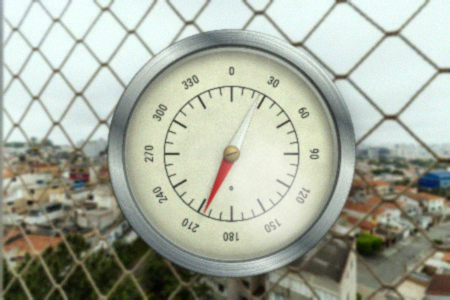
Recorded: 205 °
